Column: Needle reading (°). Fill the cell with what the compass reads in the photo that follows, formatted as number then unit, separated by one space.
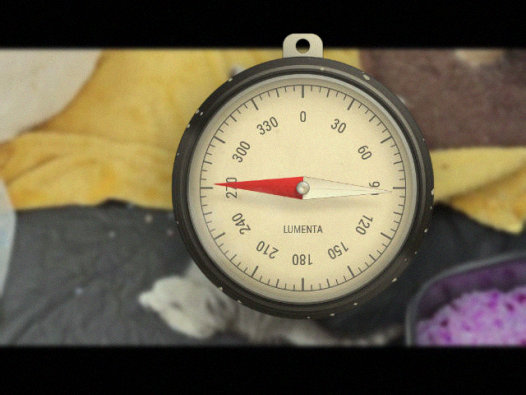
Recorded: 272.5 °
